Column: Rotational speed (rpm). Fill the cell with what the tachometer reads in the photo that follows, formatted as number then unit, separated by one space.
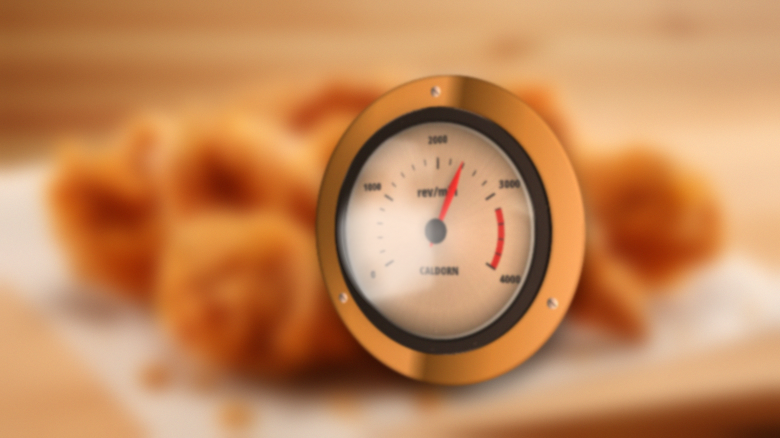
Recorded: 2400 rpm
